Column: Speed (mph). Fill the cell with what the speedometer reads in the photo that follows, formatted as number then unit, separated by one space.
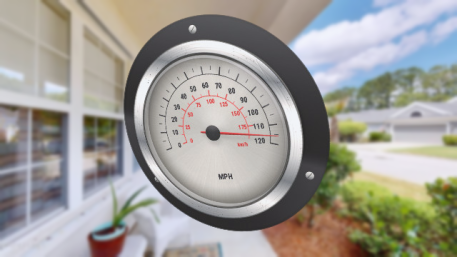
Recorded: 115 mph
